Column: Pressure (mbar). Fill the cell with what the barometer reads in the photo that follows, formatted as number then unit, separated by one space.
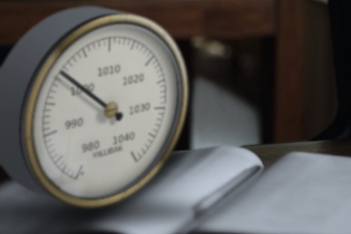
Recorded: 1000 mbar
